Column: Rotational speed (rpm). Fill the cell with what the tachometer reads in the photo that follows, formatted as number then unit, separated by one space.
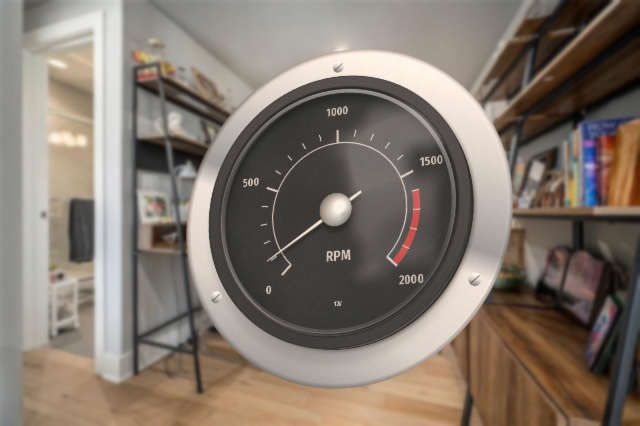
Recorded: 100 rpm
